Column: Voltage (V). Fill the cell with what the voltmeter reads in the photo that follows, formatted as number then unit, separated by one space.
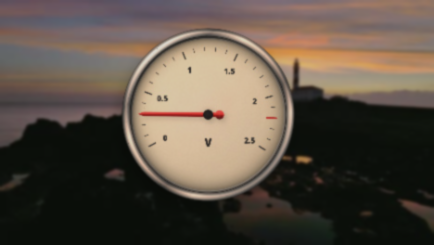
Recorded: 0.3 V
